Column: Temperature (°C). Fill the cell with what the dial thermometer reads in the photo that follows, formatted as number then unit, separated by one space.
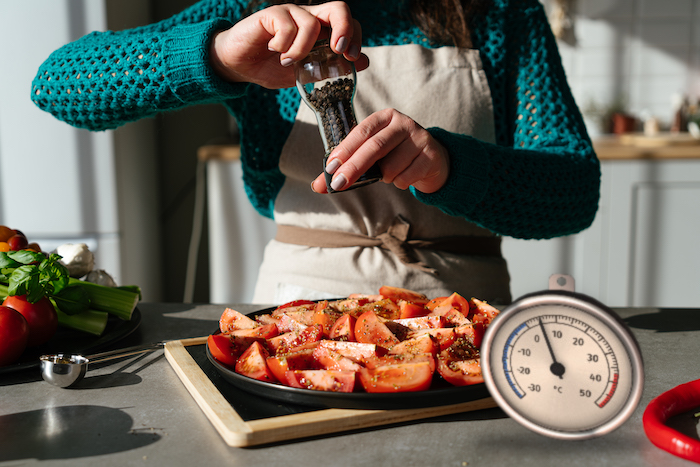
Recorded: 5 °C
